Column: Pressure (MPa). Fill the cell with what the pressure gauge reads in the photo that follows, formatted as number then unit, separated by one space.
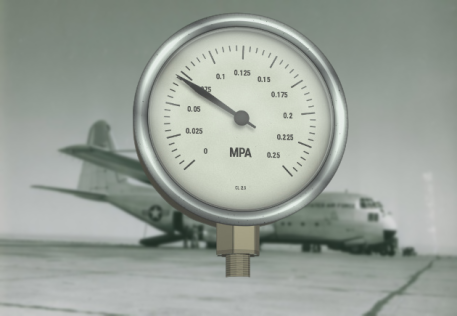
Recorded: 0.07 MPa
